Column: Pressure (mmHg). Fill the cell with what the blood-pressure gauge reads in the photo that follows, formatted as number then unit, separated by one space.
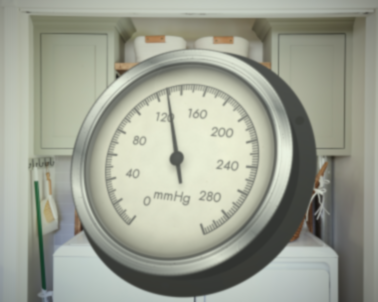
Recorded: 130 mmHg
